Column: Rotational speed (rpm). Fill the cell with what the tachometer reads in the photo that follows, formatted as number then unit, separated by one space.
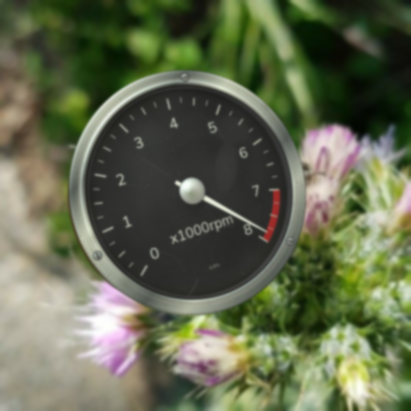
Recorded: 7875 rpm
